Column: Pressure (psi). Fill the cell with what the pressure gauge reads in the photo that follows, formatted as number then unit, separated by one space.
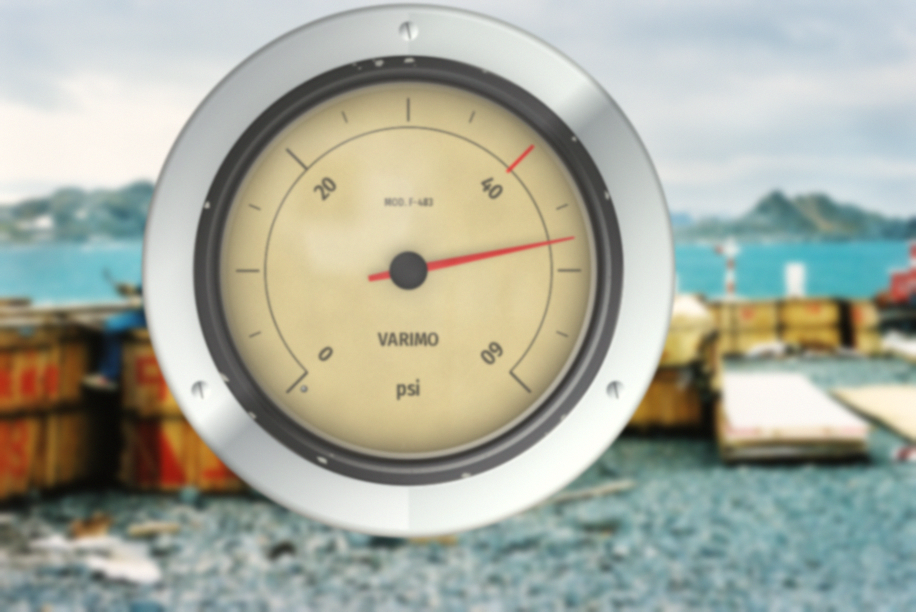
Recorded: 47.5 psi
